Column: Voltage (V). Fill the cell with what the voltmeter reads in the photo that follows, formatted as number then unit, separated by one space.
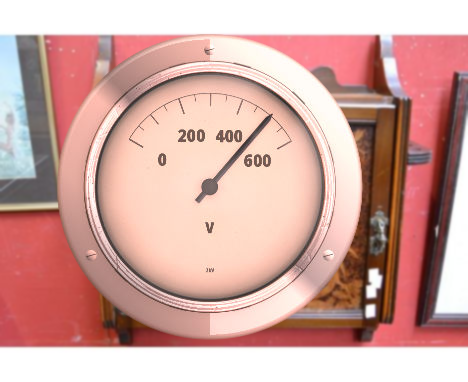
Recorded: 500 V
